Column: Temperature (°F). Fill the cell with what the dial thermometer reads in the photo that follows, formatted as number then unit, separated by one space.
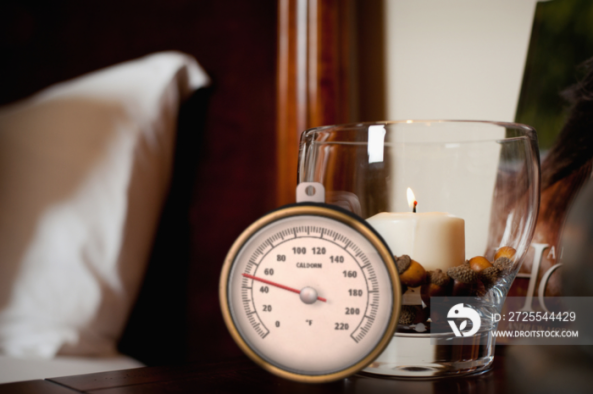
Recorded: 50 °F
